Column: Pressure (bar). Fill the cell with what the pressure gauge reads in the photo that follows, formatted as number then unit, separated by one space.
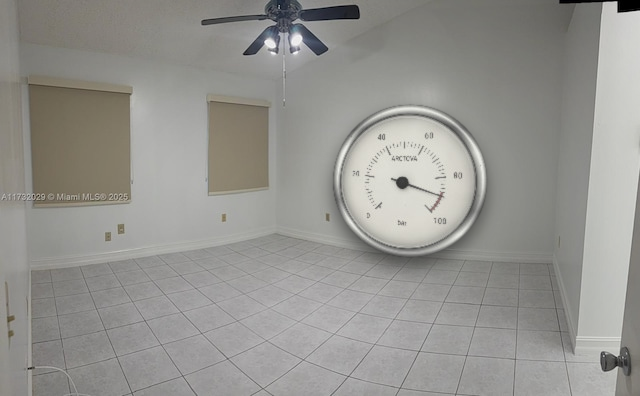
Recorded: 90 bar
